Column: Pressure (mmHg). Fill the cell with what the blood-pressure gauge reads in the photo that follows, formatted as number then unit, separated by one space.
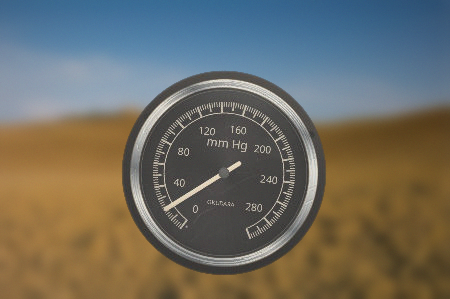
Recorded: 20 mmHg
